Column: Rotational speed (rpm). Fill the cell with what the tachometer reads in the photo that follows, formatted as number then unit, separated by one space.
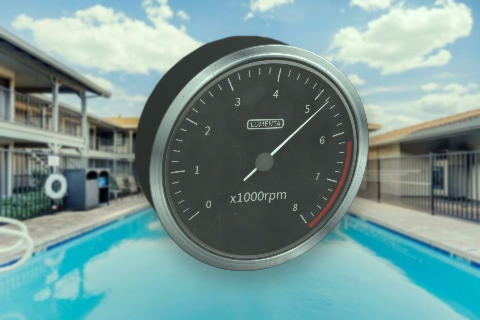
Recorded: 5200 rpm
